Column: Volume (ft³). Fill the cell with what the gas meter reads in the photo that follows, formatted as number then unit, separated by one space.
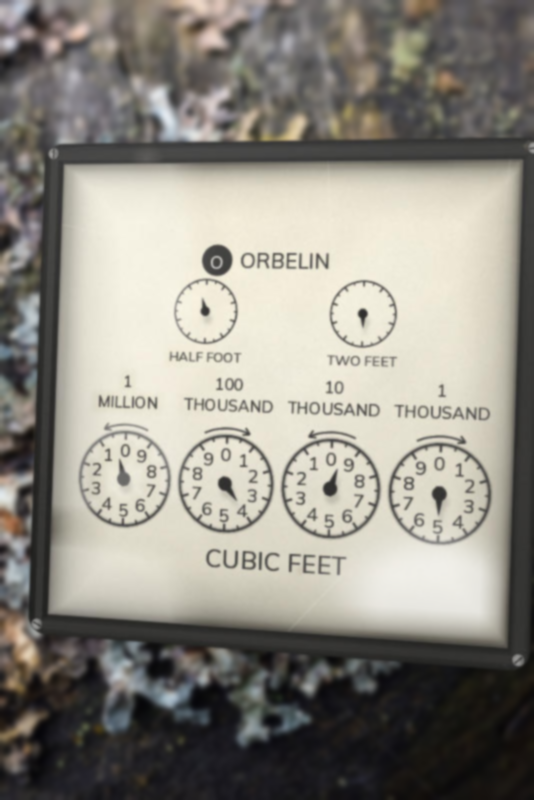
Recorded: 39500 ft³
